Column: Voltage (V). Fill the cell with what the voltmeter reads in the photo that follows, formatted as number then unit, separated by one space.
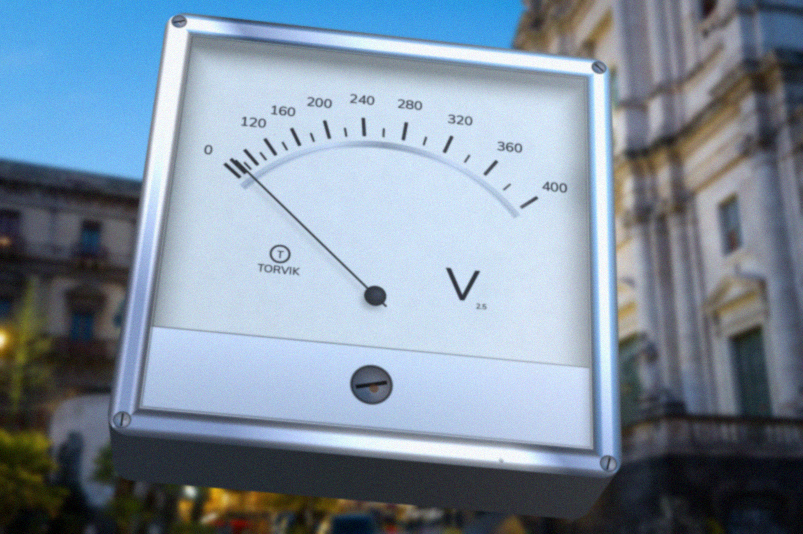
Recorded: 40 V
